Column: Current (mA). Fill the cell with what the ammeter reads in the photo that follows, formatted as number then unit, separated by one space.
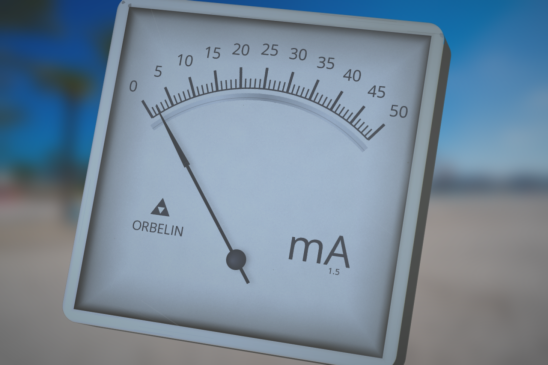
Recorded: 2 mA
